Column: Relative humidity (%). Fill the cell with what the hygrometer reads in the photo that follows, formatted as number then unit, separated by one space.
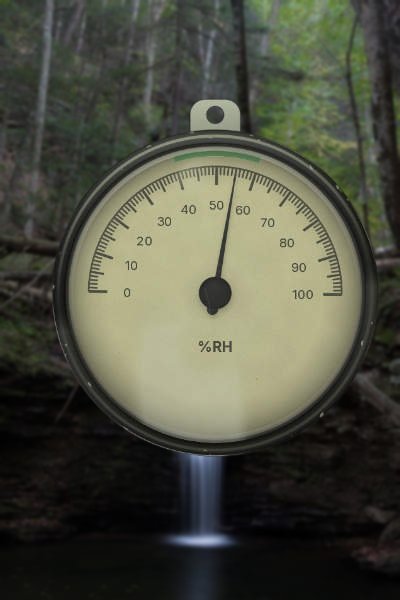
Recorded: 55 %
